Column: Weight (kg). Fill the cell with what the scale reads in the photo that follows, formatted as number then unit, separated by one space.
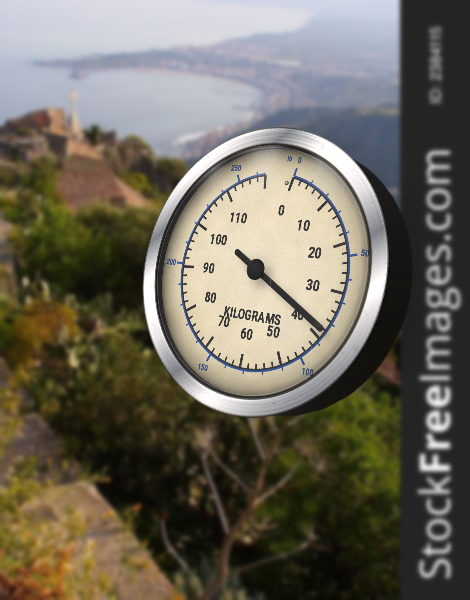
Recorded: 38 kg
